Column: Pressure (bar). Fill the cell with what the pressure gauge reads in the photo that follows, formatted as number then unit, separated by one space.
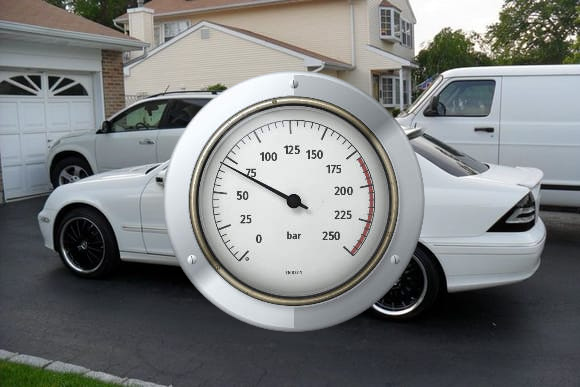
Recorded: 70 bar
